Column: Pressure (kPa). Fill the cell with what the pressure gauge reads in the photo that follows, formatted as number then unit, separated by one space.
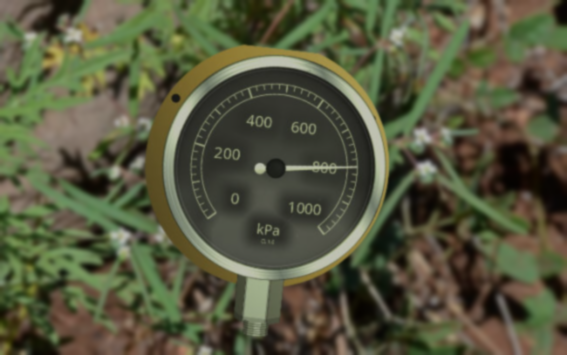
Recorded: 800 kPa
